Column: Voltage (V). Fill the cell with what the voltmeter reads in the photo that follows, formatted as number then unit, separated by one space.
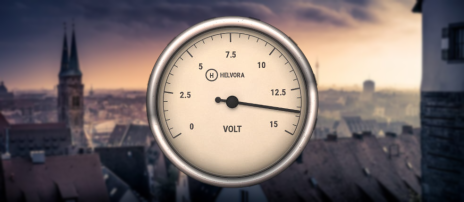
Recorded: 13.75 V
